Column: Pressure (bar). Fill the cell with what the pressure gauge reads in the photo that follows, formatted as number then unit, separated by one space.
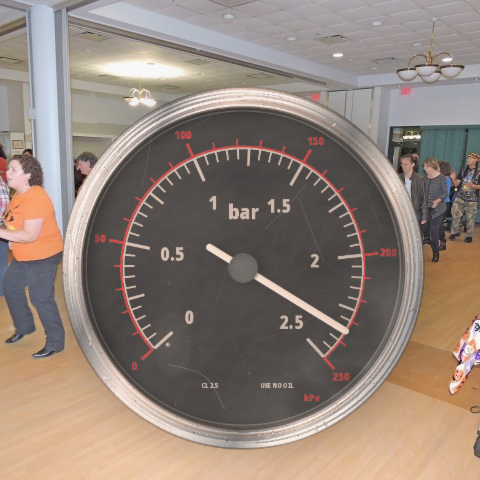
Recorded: 2.35 bar
